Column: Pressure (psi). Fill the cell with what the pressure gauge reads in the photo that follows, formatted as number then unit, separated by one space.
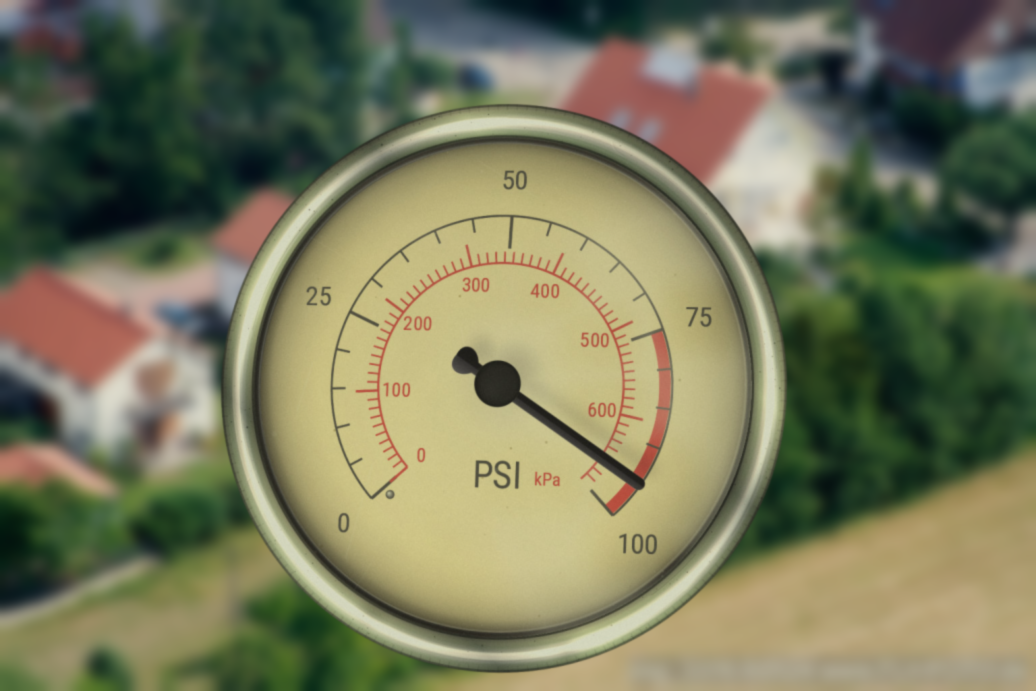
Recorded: 95 psi
